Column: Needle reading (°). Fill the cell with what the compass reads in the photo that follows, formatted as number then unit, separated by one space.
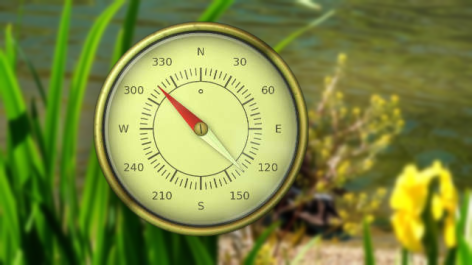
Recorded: 315 °
